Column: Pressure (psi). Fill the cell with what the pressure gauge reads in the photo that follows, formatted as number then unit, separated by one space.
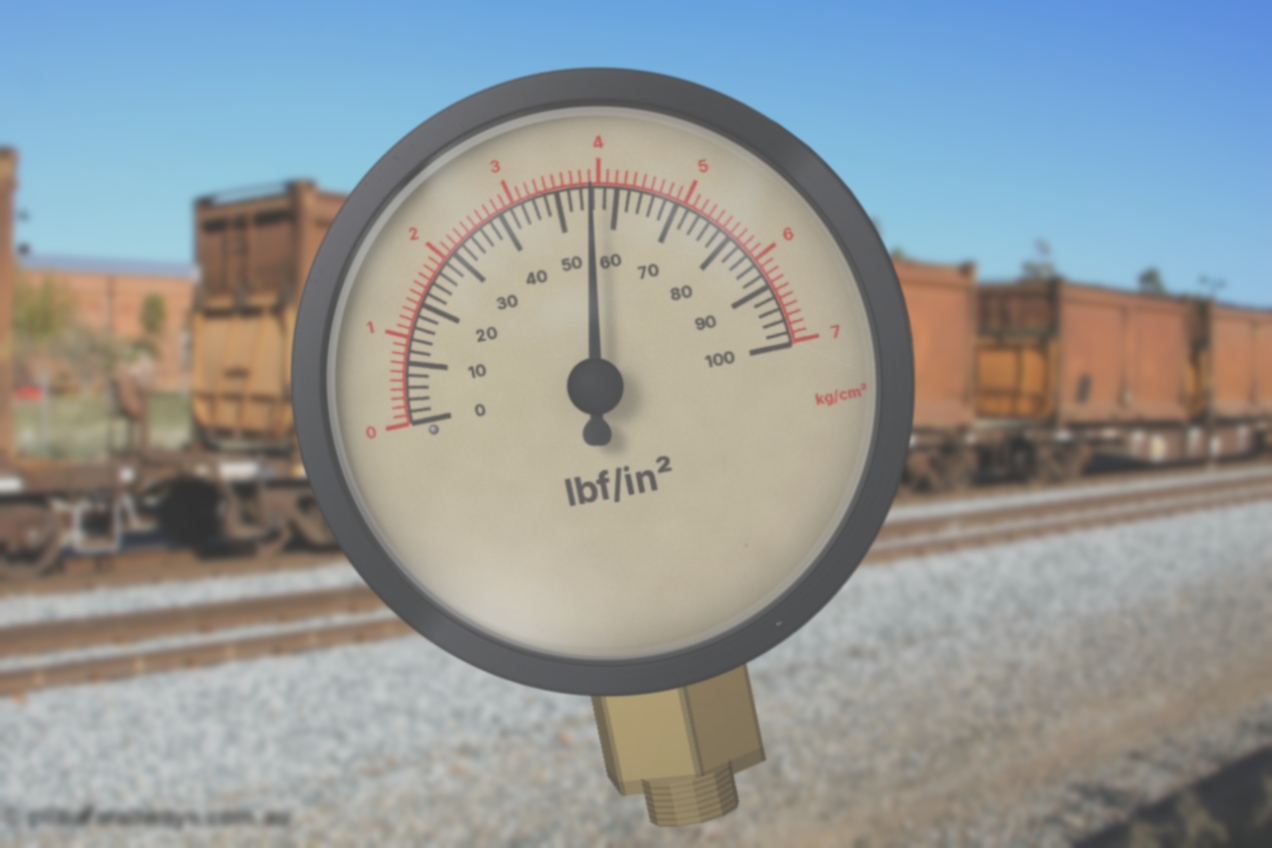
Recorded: 56 psi
